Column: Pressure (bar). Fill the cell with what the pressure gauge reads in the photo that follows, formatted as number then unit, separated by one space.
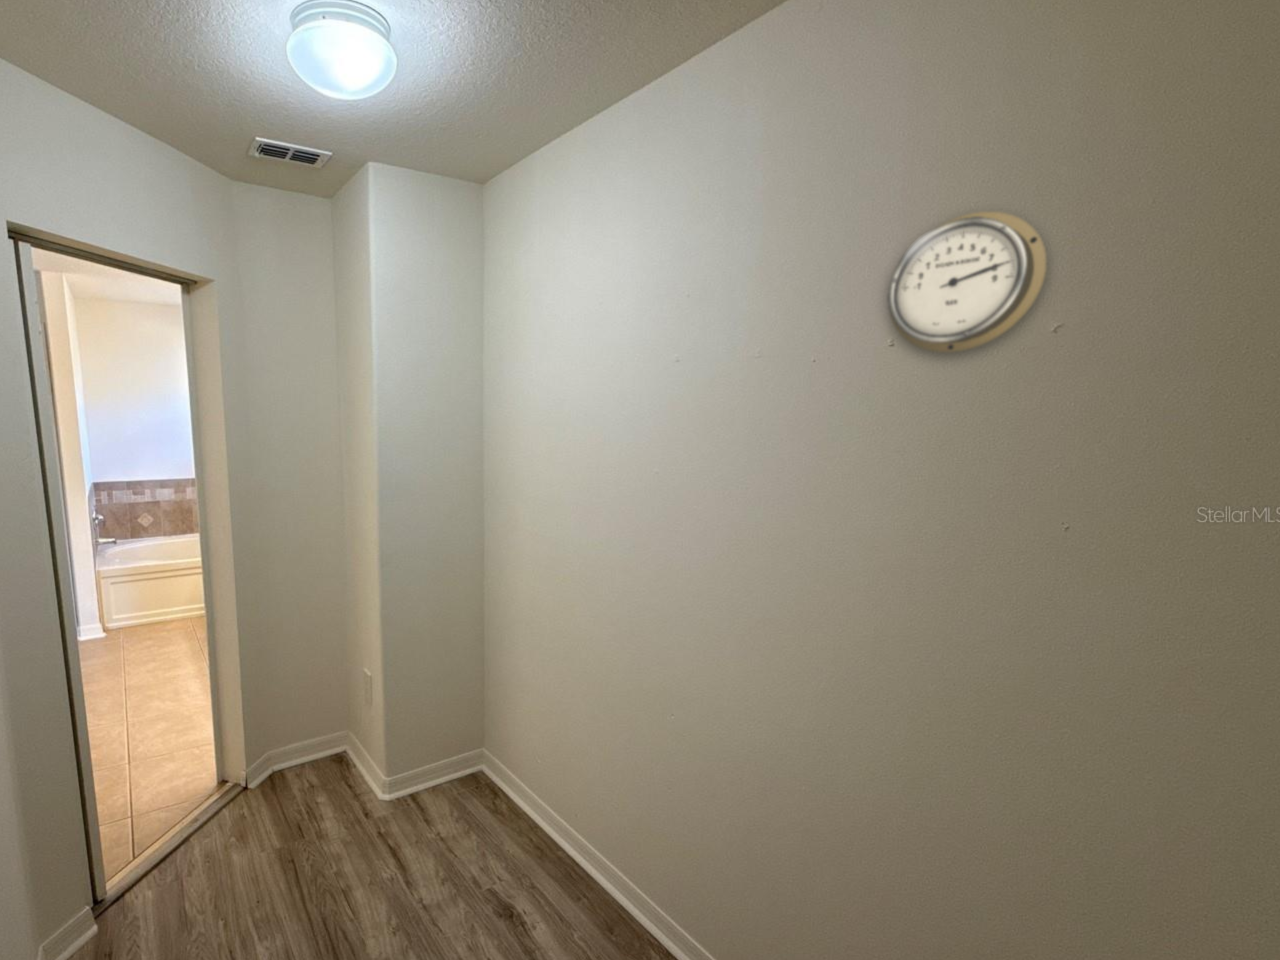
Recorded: 8 bar
